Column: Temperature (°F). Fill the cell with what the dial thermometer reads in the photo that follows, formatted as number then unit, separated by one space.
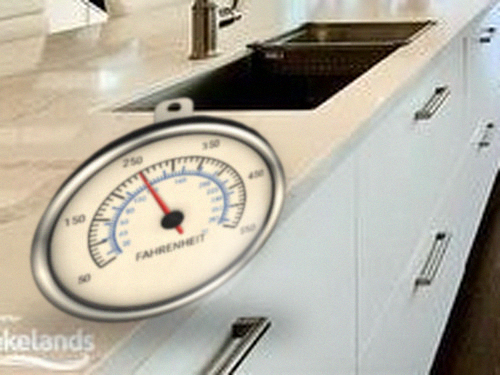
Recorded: 250 °F
